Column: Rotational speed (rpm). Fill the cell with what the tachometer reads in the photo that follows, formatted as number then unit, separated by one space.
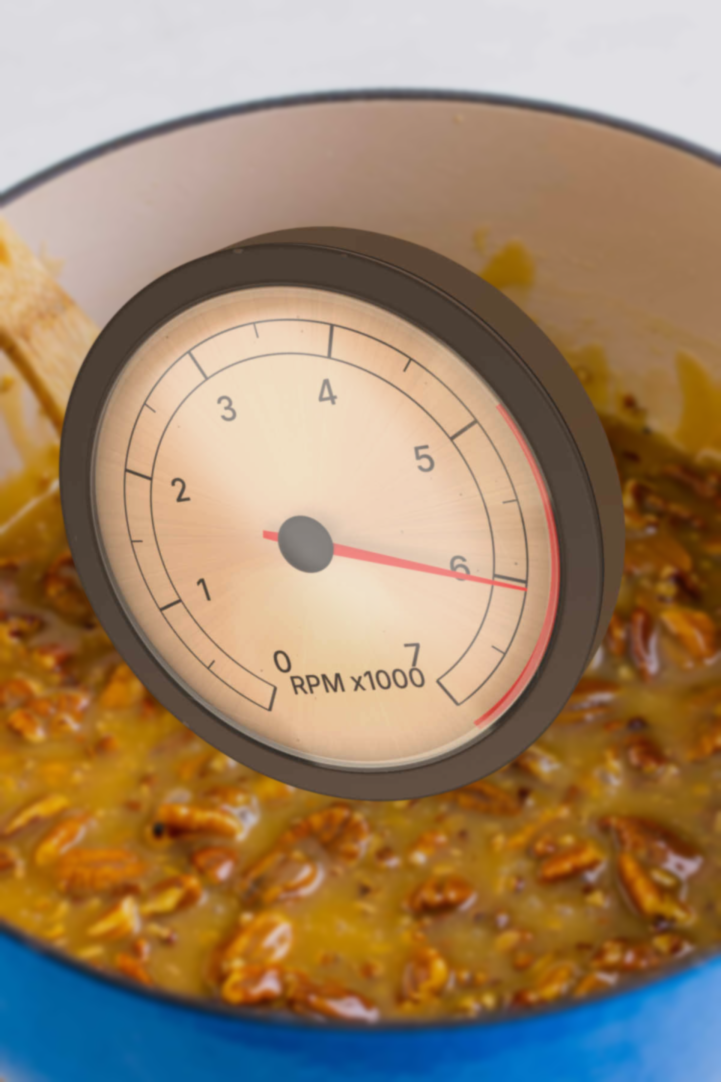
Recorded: 6000 rpm
